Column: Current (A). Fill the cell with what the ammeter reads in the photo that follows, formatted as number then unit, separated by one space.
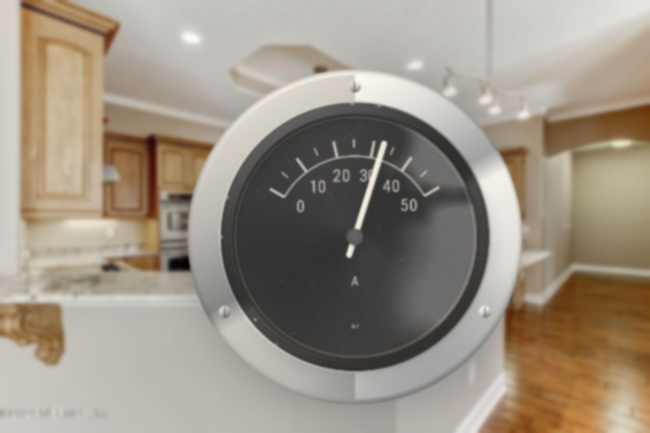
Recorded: 32.5 A
